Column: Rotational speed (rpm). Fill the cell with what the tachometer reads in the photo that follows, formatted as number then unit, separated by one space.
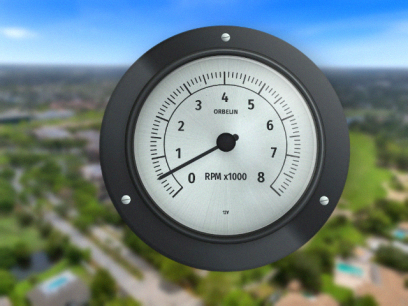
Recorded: 500 rpm
